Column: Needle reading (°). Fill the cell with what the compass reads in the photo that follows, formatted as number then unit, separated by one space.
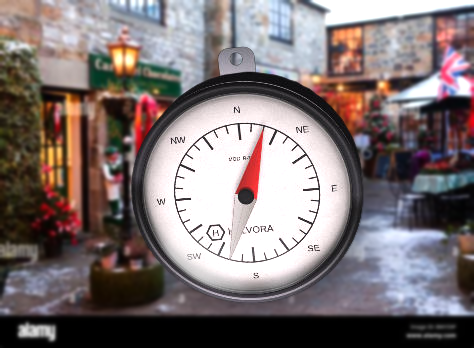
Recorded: 20 °
